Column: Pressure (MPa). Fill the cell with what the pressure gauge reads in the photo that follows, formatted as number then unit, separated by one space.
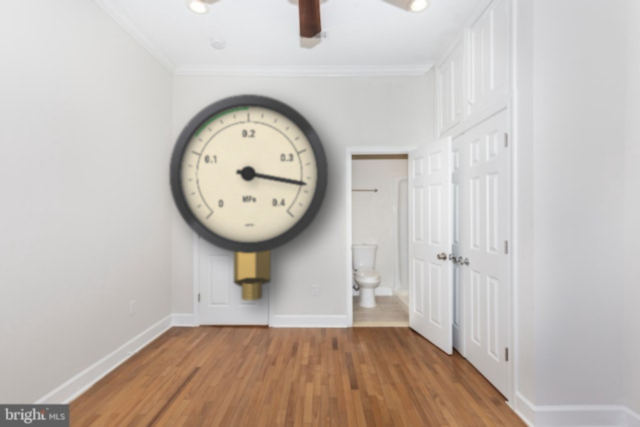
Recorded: 0.35 MPa
